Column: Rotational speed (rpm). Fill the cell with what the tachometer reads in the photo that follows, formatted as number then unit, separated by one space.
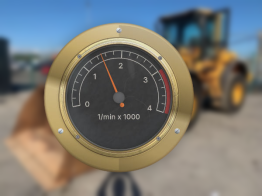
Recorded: 1500 rpm
